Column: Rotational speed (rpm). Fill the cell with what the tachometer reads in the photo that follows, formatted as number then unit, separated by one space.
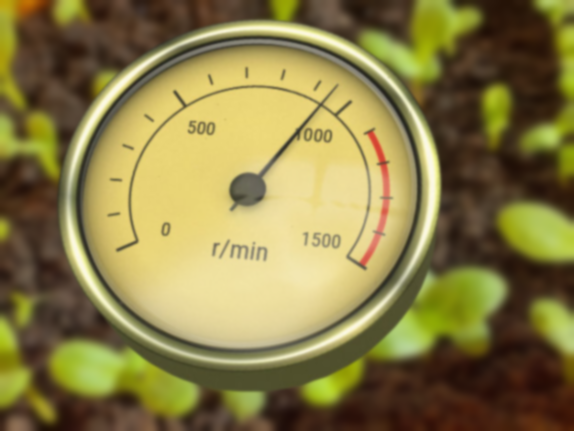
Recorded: 950 rpm
